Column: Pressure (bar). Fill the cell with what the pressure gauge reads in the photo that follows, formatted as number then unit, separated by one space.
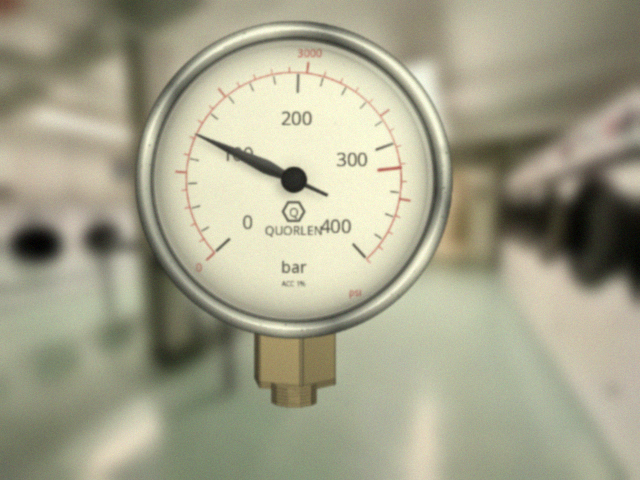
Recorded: 100 bar
